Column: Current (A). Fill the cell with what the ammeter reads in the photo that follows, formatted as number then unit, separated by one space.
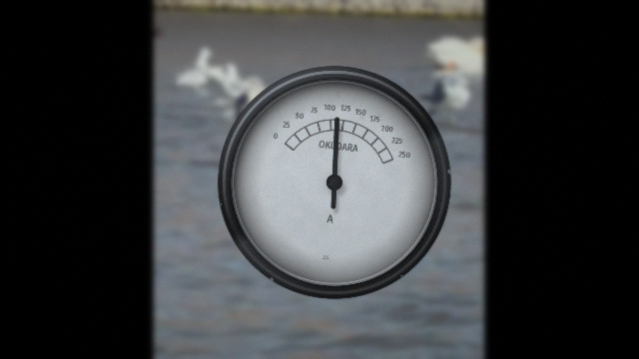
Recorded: 112.5 A
